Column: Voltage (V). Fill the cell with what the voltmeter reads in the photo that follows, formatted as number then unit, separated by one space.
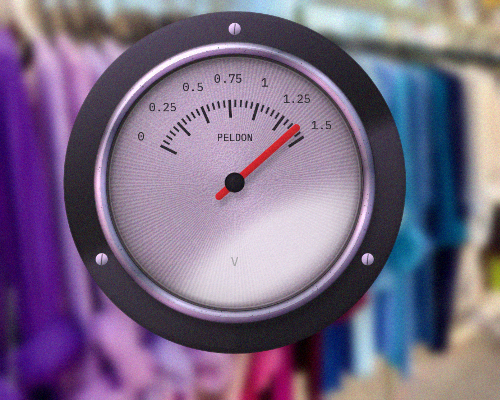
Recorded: 1.4 V
